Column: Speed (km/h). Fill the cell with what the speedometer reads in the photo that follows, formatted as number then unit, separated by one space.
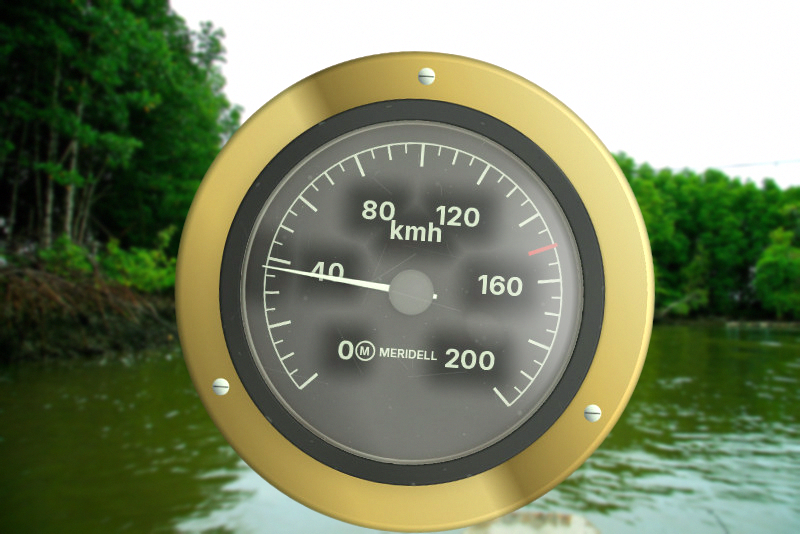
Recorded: 37.5 km/h
